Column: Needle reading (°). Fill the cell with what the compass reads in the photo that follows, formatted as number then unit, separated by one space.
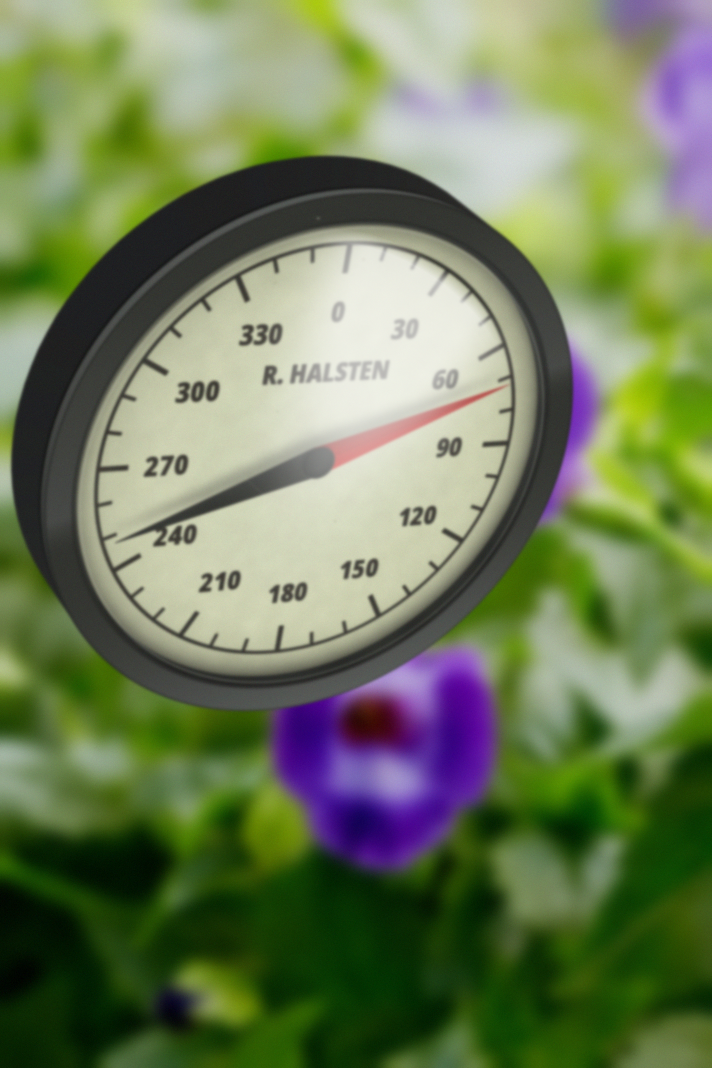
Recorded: 70 °
